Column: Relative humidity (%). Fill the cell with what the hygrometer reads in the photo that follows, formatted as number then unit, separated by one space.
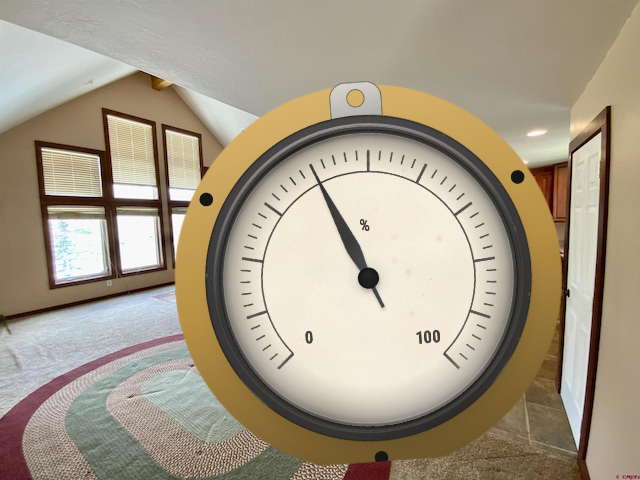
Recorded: 40 %
